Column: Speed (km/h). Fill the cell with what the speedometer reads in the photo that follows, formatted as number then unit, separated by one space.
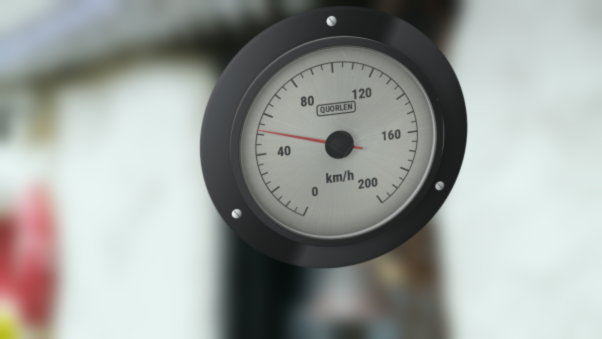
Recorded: 52.5 km/h
